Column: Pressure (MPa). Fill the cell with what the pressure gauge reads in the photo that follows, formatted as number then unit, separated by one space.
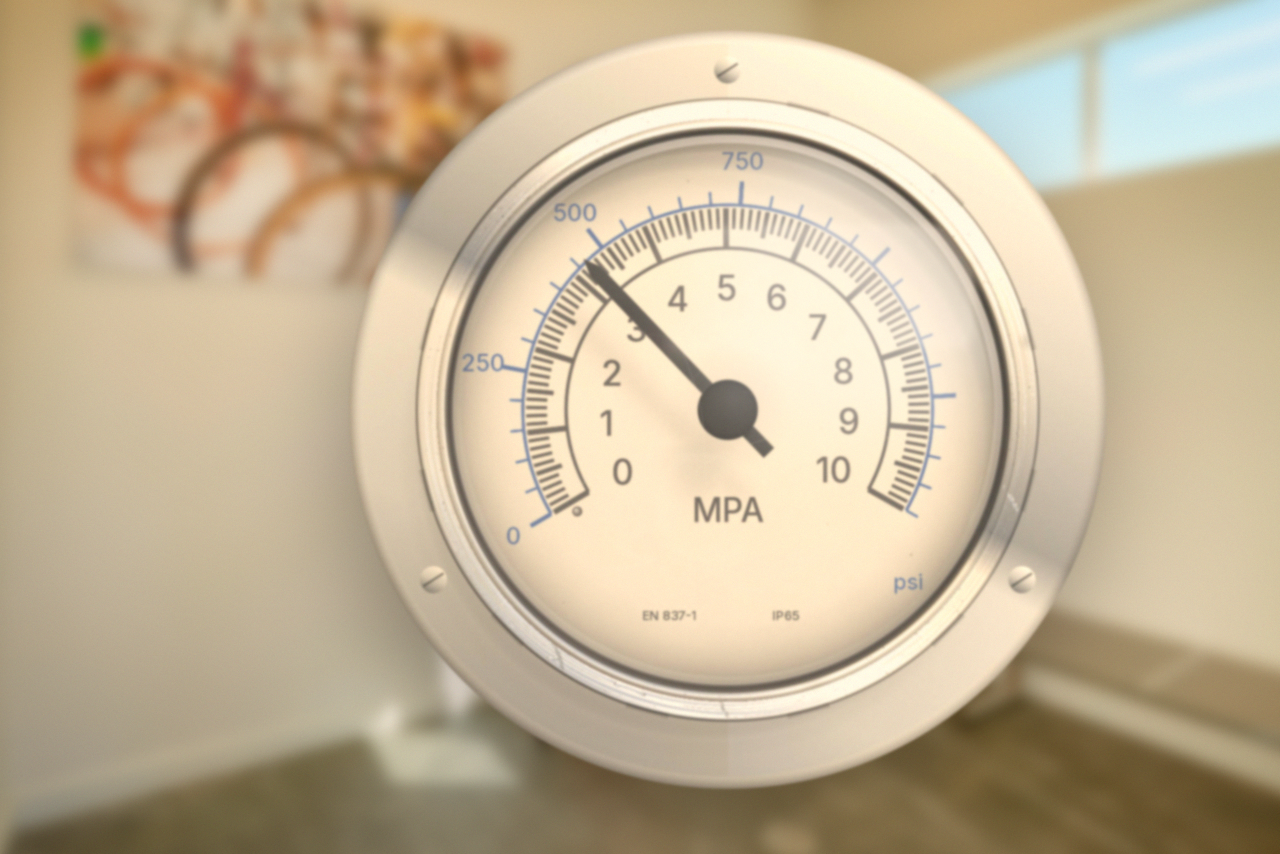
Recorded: 3.2 MPa
